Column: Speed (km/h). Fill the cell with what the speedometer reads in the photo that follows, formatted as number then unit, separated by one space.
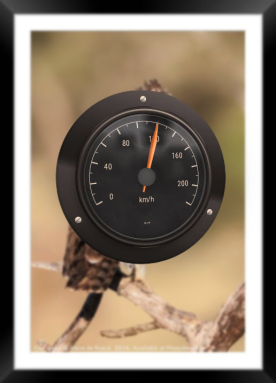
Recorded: 120 km/h
